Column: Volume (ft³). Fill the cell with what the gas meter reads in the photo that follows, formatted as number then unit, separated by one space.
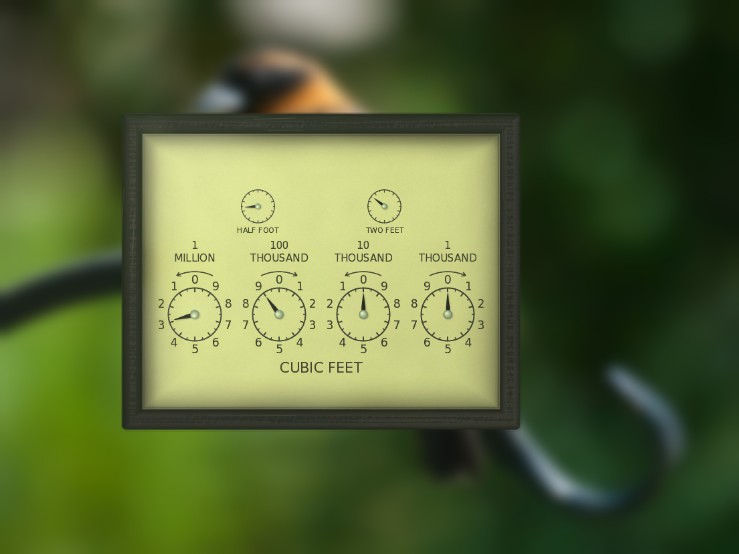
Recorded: 290000 ft³
